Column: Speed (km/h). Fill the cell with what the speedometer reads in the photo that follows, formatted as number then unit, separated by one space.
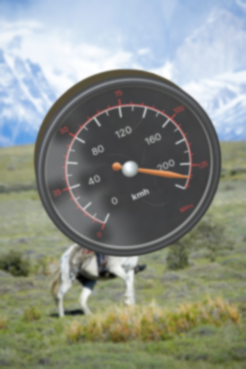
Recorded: 210 km/h
